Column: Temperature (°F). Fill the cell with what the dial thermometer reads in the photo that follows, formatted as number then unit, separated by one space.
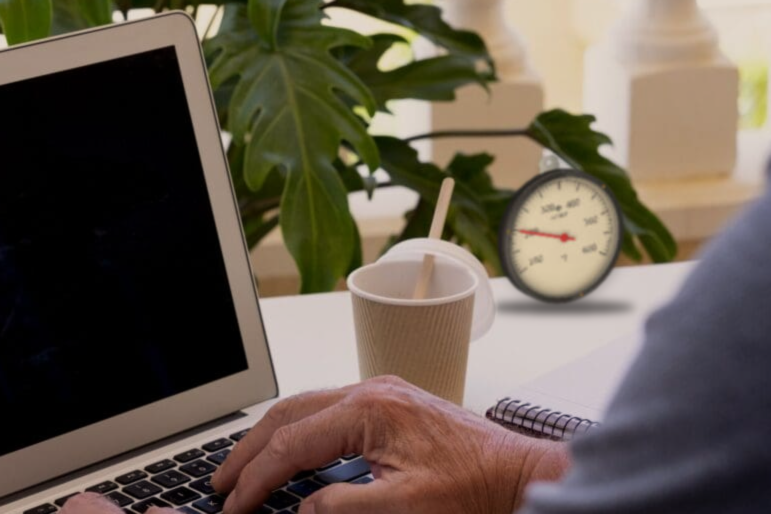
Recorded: 200 °F
